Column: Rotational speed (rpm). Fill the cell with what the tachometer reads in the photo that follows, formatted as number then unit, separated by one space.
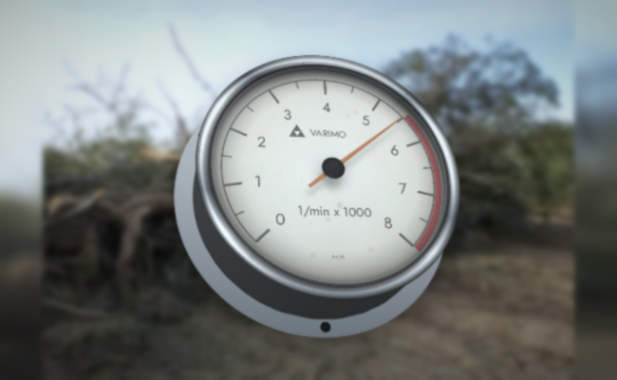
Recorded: 5500 rpm
